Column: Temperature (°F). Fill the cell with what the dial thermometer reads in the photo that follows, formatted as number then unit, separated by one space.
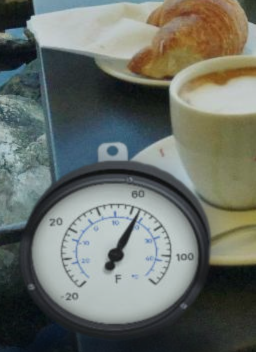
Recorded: 64 °F
